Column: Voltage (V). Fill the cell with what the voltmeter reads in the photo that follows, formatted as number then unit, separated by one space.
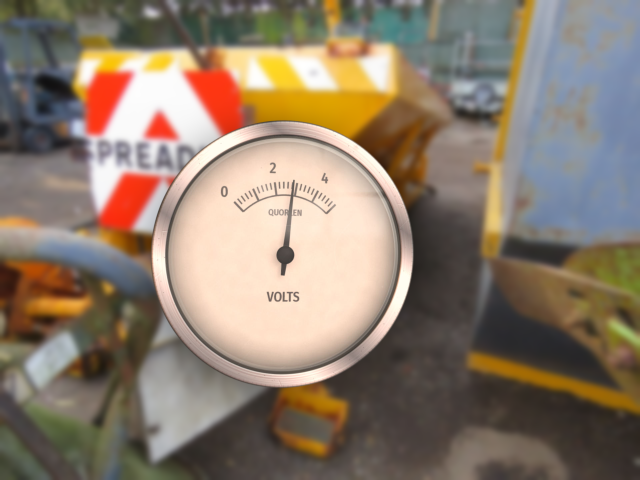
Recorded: 2.8 V
